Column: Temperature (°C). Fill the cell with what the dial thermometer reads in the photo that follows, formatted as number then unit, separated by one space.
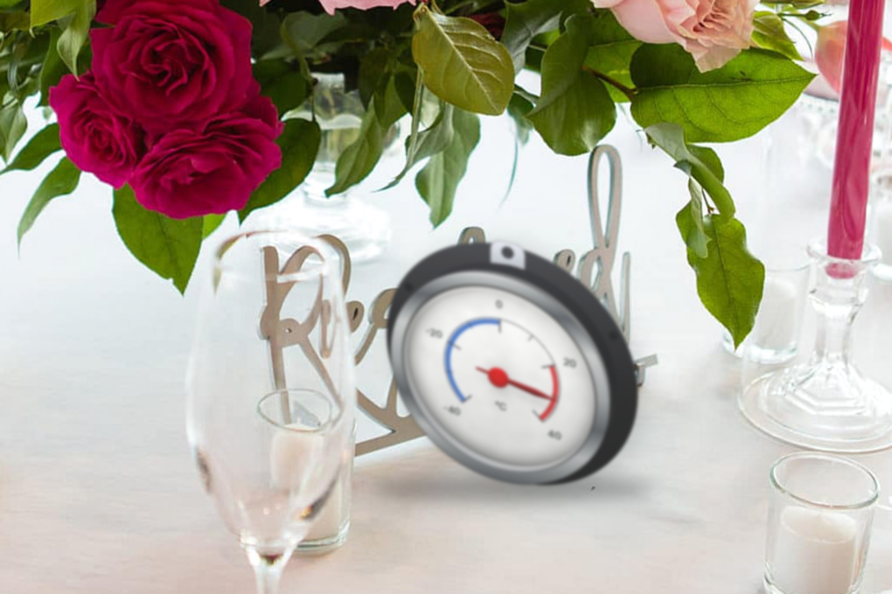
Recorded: 30 °C
